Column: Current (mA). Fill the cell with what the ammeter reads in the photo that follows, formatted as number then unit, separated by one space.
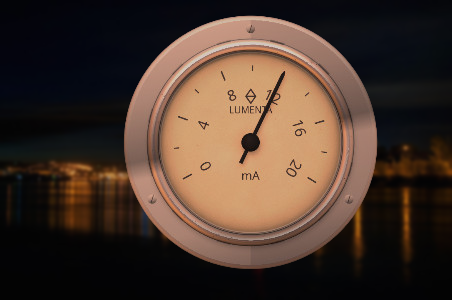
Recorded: 12 mA
